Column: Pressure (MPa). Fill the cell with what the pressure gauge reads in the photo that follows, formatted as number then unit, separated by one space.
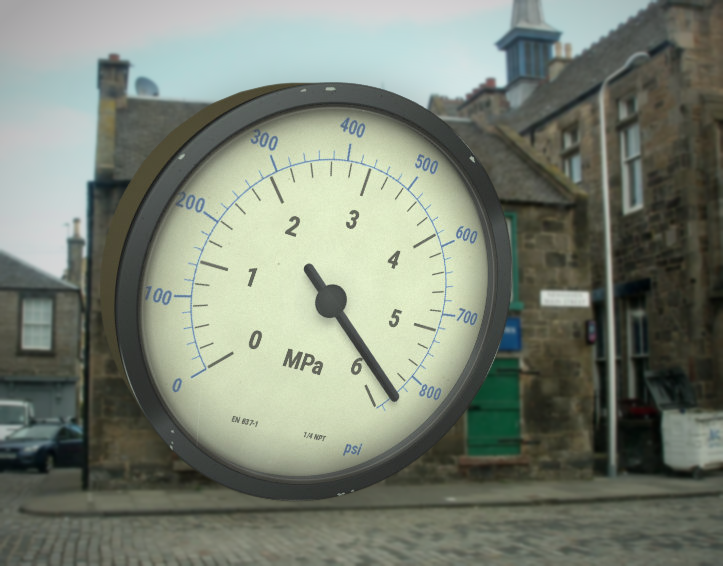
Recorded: 5.8 MPa
